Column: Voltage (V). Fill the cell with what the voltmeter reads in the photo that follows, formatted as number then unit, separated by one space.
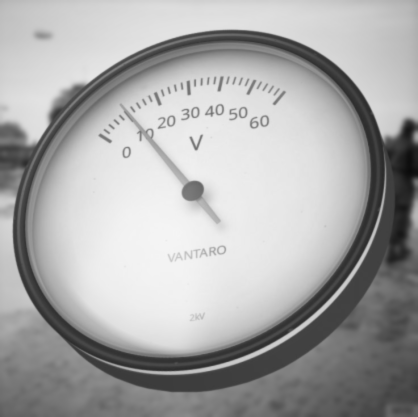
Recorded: 10 V
